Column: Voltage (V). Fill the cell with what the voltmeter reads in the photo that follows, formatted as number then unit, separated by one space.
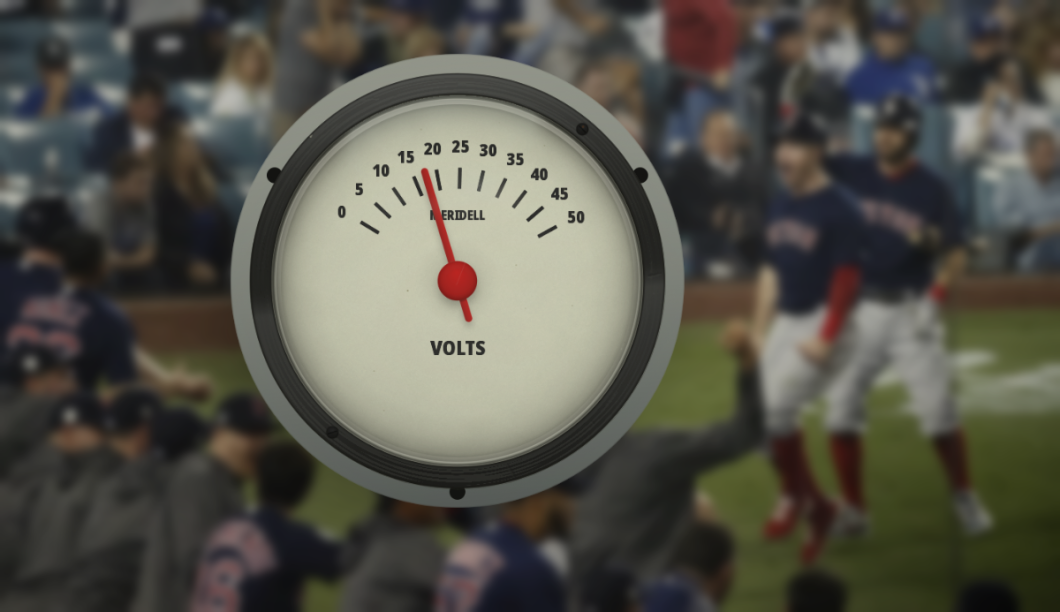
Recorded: 17.5 V
